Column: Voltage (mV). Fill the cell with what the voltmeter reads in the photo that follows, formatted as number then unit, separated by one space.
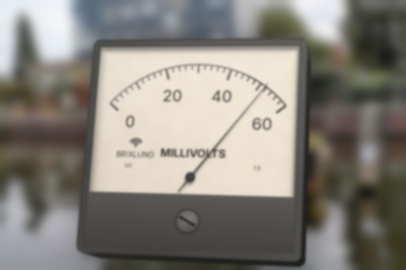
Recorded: 52 mV
